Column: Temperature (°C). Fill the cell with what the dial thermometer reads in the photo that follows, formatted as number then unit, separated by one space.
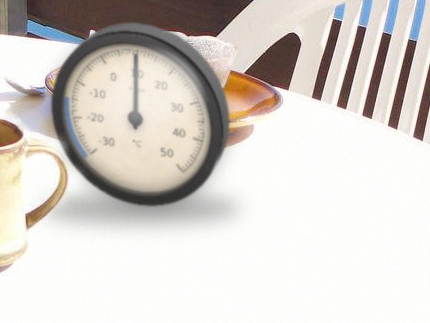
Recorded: 10 °C
